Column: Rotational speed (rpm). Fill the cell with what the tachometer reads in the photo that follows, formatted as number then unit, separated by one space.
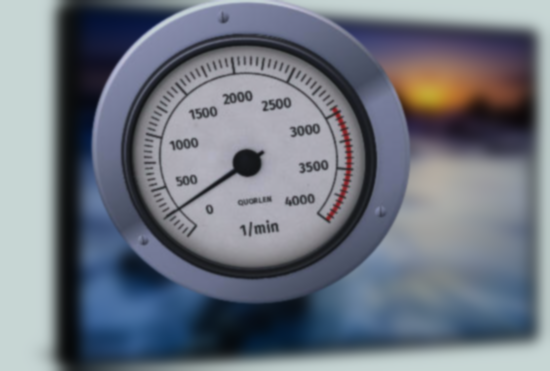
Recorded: 250 rpm
